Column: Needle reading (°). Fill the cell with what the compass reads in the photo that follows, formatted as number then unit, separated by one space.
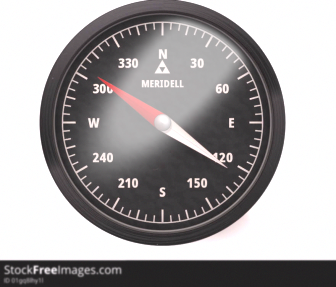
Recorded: 305 °
